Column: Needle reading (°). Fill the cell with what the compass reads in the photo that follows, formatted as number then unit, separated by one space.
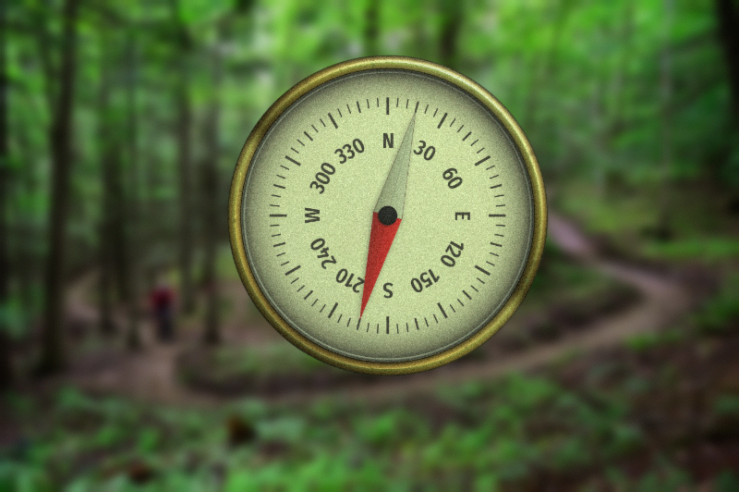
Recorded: 195 °
